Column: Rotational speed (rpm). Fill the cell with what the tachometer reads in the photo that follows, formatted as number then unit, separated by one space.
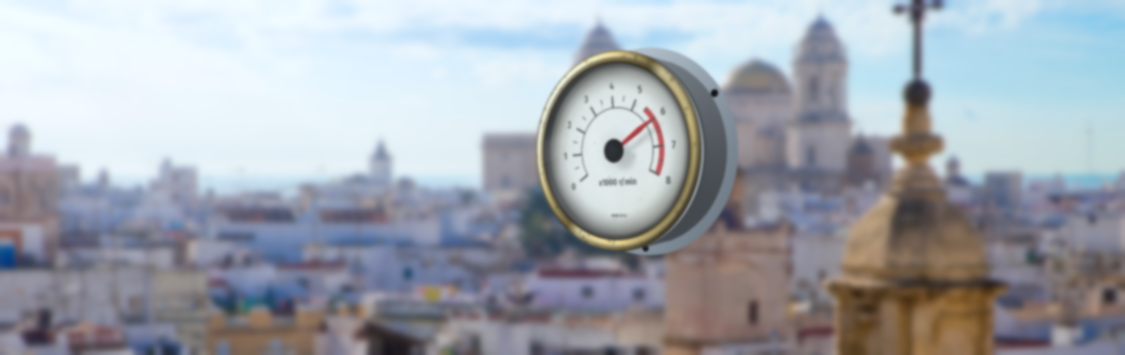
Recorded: 6000 rpm
